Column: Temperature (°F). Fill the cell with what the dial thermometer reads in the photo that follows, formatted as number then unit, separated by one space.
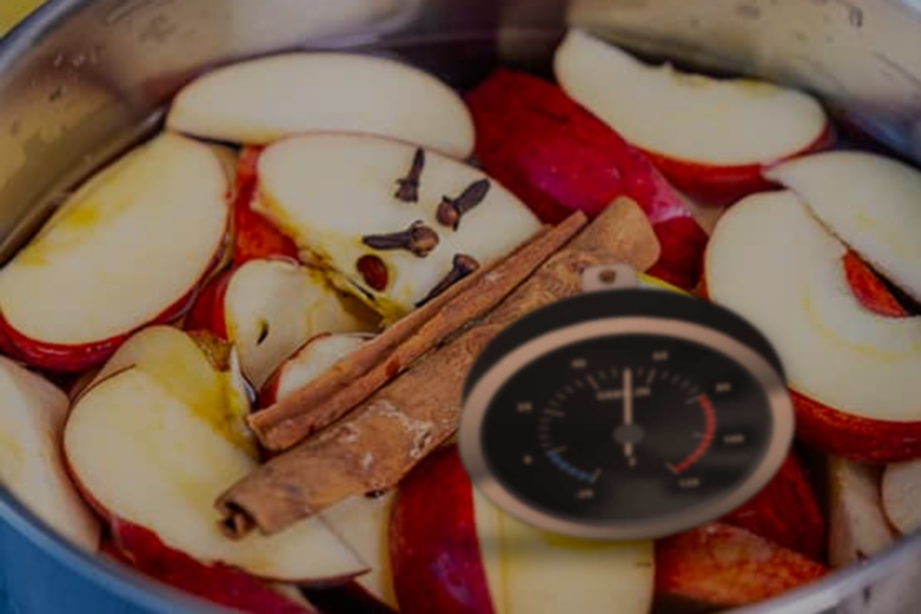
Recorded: 52 °F
